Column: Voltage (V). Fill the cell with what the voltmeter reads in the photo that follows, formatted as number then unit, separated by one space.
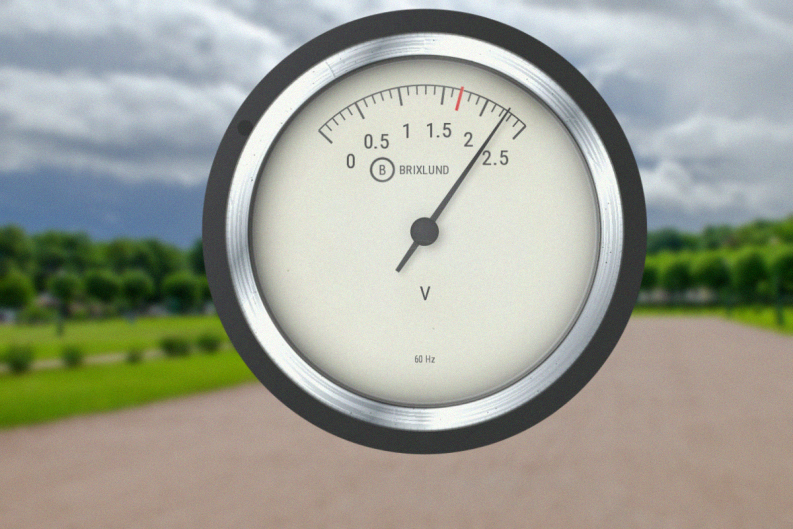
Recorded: 2.25 V
